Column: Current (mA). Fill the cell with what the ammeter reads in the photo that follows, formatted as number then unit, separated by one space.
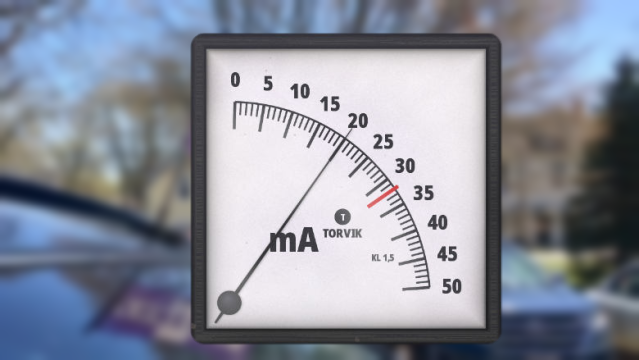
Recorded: 20 mA
